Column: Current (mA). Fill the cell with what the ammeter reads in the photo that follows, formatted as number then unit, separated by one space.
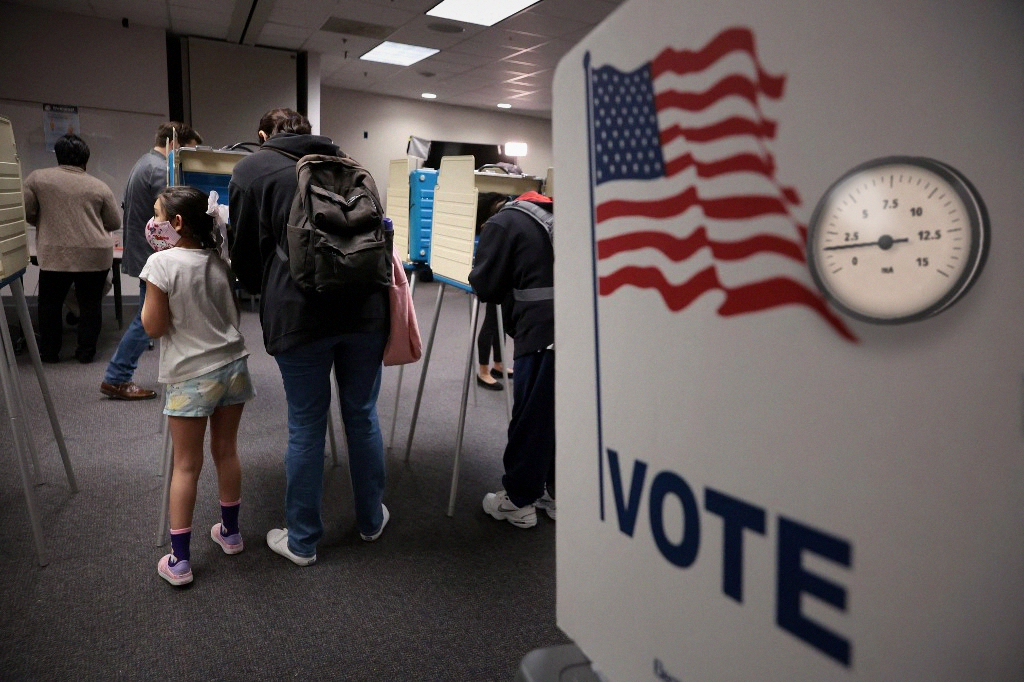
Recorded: 1.5 mA
